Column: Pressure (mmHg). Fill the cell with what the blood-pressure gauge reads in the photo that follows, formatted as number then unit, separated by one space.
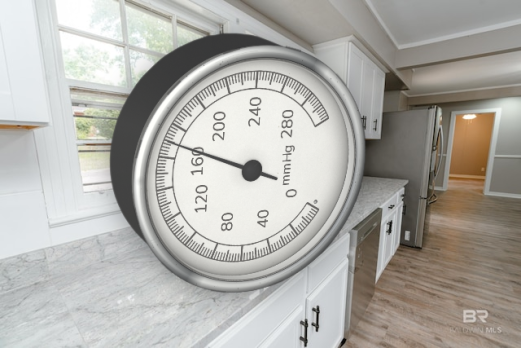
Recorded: 170 mmHg
